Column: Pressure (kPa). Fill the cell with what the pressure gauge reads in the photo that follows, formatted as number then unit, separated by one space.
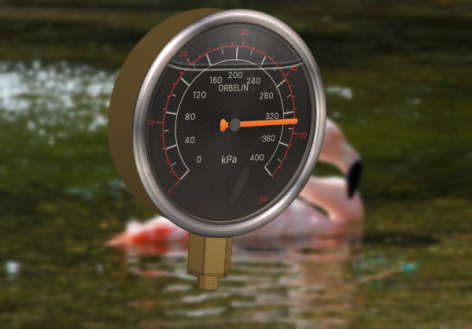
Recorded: 330 kPa
